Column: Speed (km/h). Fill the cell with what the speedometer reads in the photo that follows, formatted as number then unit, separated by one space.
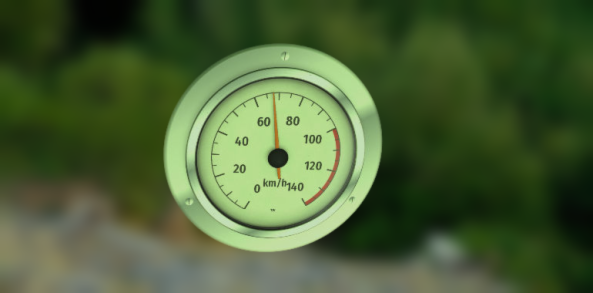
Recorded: 67.5 km/h
